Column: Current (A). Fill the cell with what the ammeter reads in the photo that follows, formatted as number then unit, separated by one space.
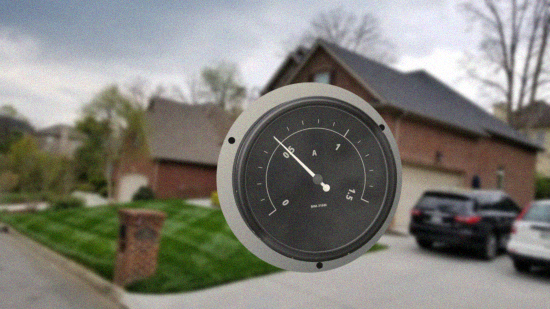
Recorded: 0.5 A
